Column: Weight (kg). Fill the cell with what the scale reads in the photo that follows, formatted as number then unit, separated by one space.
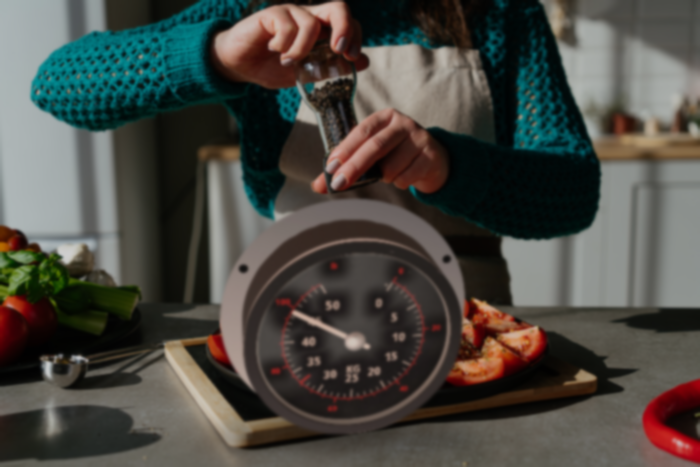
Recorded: 45 kg
